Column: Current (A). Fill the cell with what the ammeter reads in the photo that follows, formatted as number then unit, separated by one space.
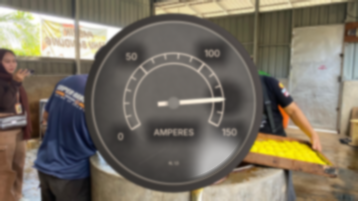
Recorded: 130 A
